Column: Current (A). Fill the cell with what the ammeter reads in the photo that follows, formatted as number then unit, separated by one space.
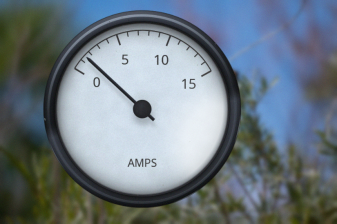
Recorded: 1.5 A
